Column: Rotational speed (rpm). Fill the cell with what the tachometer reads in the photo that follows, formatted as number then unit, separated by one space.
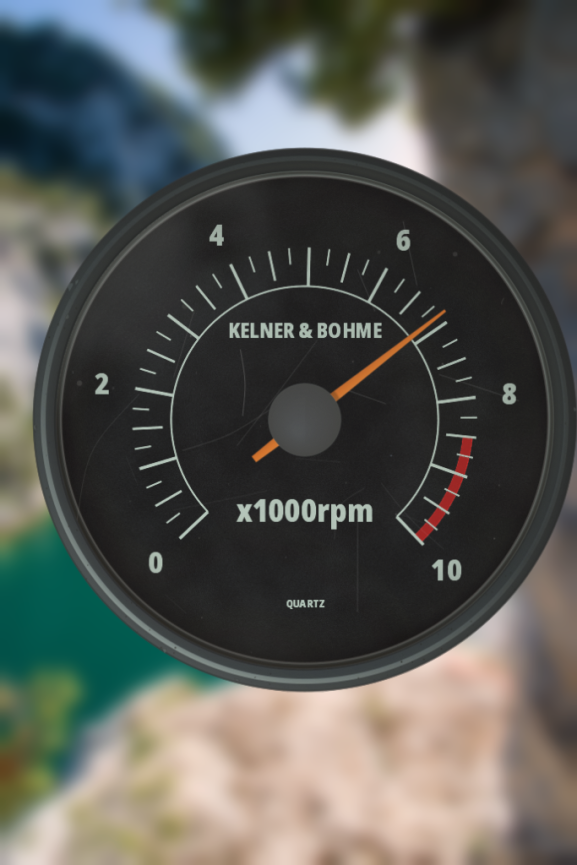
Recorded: 6875 rpm
